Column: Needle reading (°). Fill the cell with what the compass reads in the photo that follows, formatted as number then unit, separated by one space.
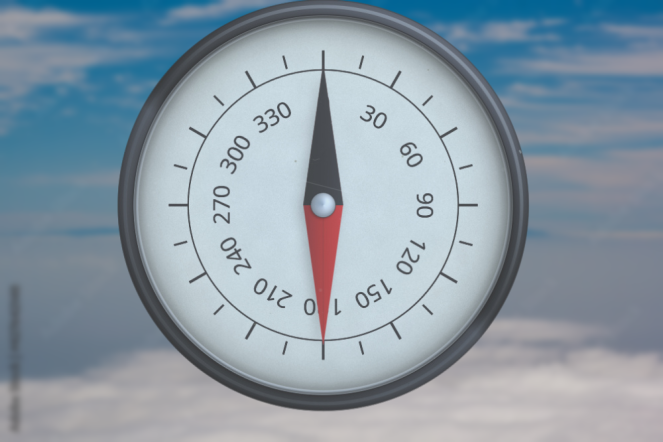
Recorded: 180 °
